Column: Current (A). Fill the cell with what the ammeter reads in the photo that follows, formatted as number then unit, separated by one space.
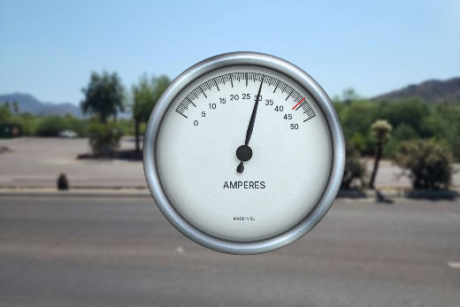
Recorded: 30 A
